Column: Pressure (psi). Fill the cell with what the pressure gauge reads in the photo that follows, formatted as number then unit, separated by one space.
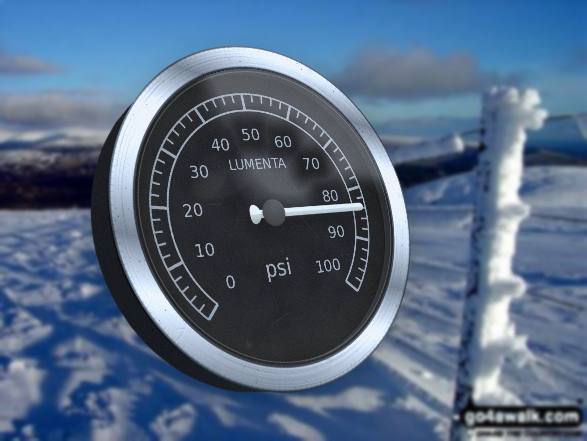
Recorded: 84 psi
